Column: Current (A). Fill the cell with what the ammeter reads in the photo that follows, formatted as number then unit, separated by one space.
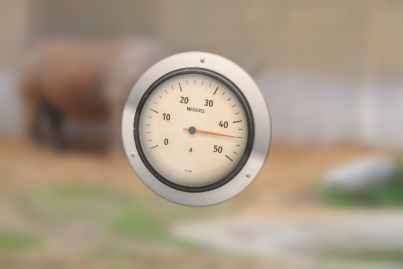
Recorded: 44 A
